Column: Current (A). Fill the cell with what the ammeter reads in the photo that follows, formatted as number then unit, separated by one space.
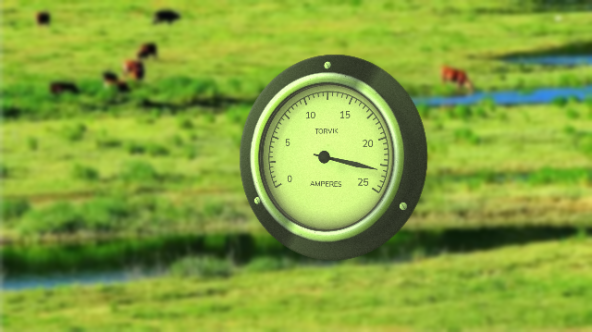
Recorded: 23 A
